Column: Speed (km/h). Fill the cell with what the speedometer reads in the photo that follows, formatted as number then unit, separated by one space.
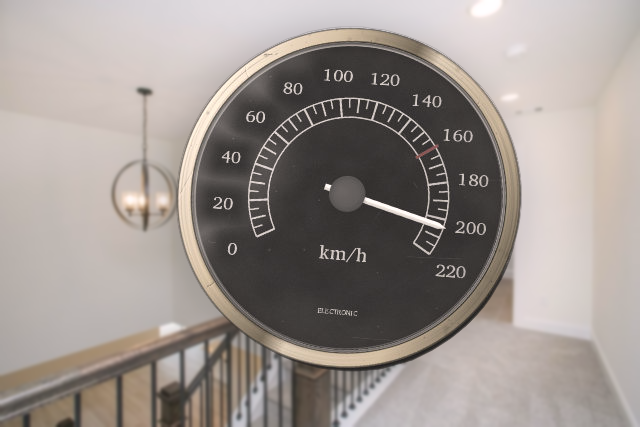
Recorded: 205 km/h
